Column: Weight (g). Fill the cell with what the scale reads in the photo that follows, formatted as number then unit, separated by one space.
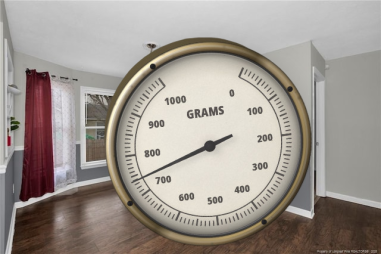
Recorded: 740 g
